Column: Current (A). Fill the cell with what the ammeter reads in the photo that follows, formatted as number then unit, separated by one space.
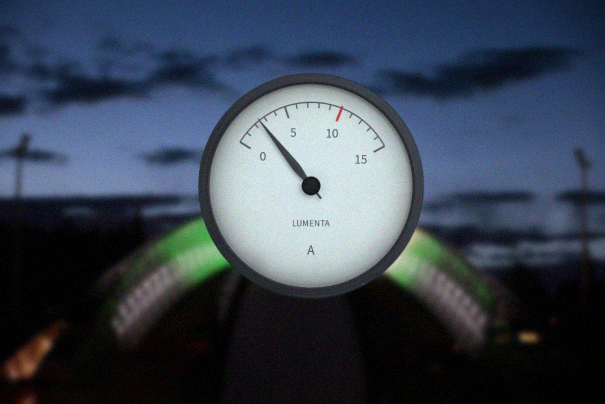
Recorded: 2.5 A
